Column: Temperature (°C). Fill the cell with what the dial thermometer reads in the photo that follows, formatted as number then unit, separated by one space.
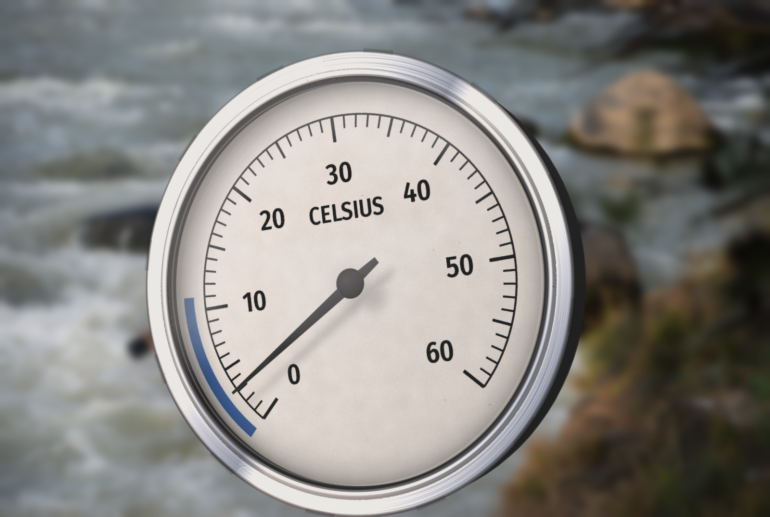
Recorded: 3 °C
